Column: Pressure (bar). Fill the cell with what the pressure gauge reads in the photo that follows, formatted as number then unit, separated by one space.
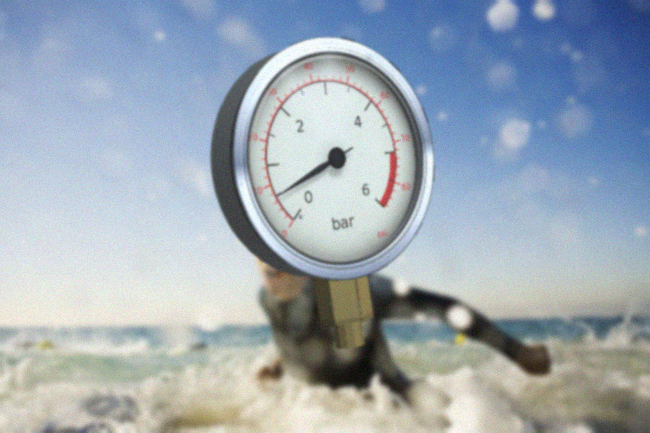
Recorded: 0.5 bar
